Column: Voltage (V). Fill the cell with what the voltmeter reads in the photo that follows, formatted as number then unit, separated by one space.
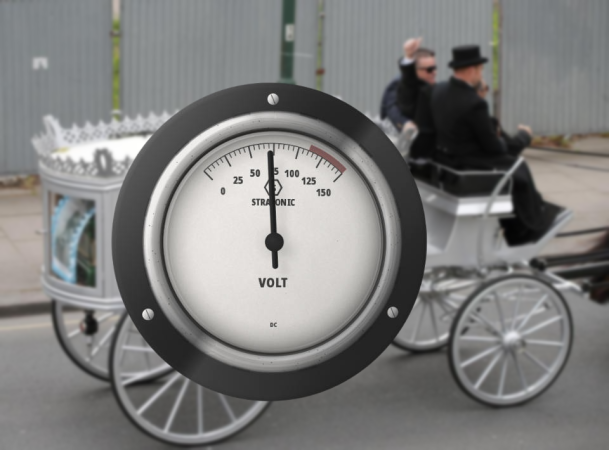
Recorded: 70 V
